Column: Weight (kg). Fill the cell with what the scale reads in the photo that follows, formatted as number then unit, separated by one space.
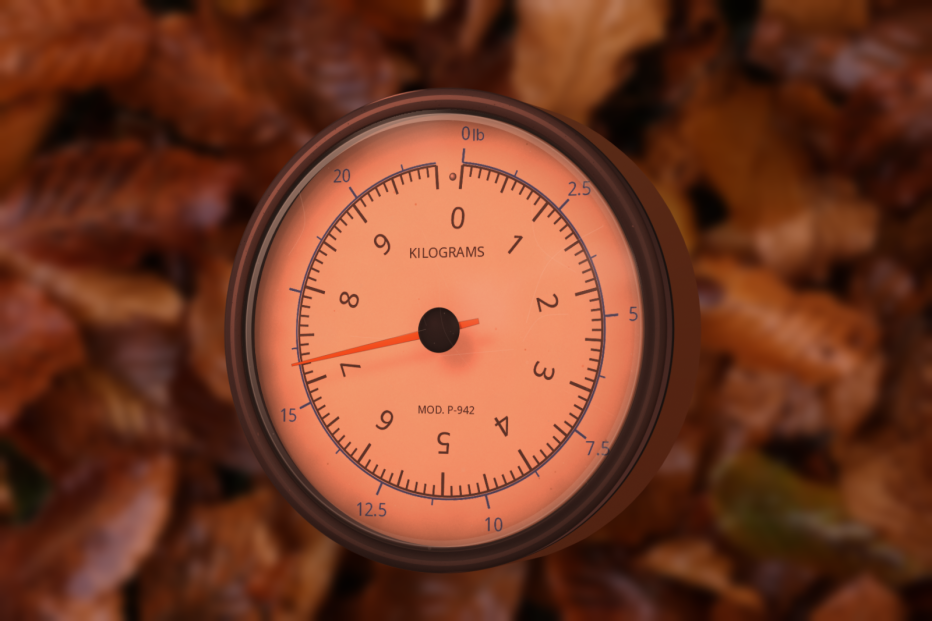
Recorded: 7.2 kg
